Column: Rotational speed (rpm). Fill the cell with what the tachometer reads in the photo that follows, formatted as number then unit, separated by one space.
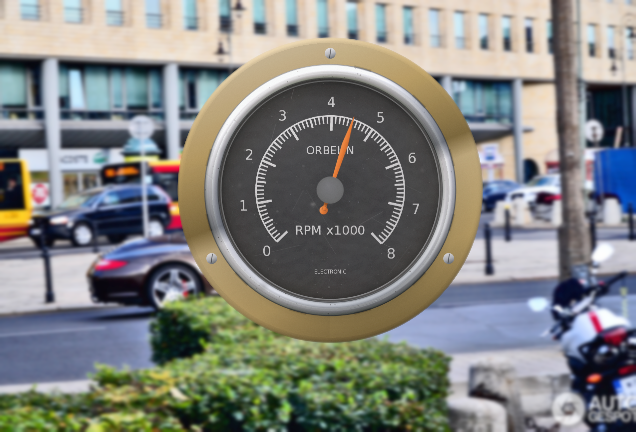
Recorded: 4500 rpm
